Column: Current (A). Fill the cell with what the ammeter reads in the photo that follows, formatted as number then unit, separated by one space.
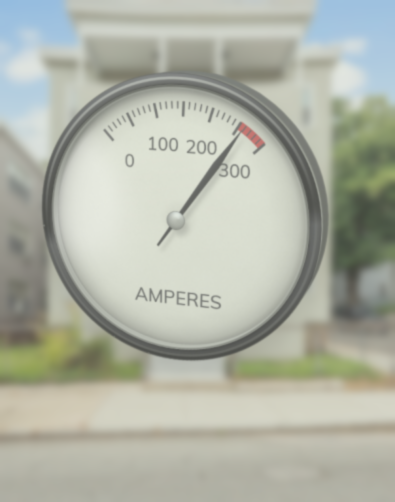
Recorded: 260 A
